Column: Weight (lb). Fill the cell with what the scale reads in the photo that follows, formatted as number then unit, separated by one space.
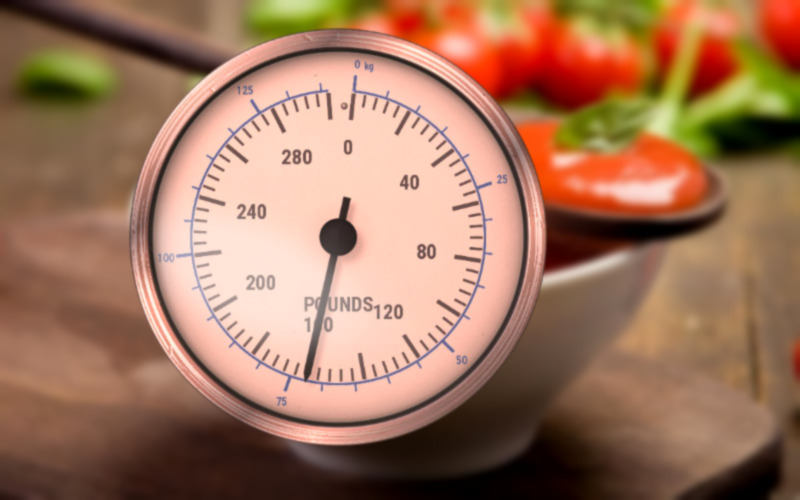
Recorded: 160 lb
